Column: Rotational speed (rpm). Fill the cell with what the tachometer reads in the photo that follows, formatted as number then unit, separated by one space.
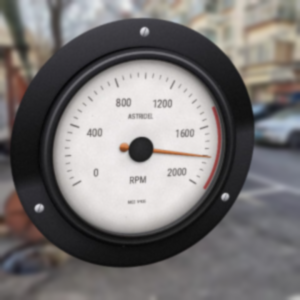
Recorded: 1800 rpm
